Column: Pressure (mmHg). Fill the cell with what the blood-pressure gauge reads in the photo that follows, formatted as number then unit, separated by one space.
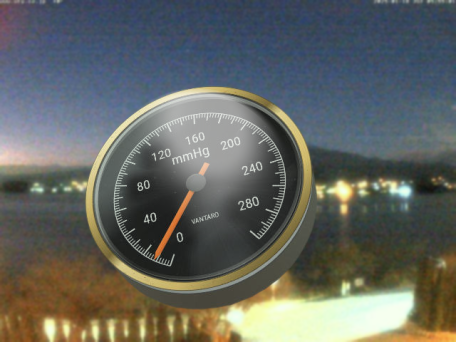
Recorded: 10 mmHg
